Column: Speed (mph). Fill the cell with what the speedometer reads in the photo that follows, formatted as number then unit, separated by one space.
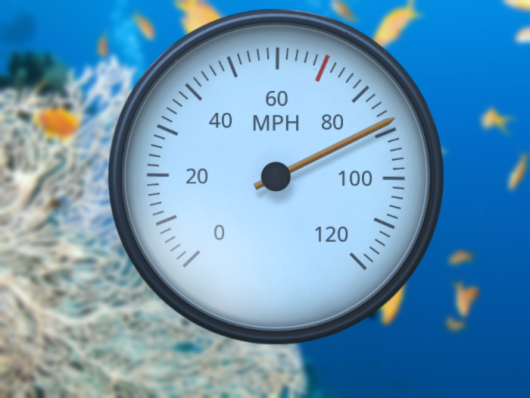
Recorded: 88 mph
